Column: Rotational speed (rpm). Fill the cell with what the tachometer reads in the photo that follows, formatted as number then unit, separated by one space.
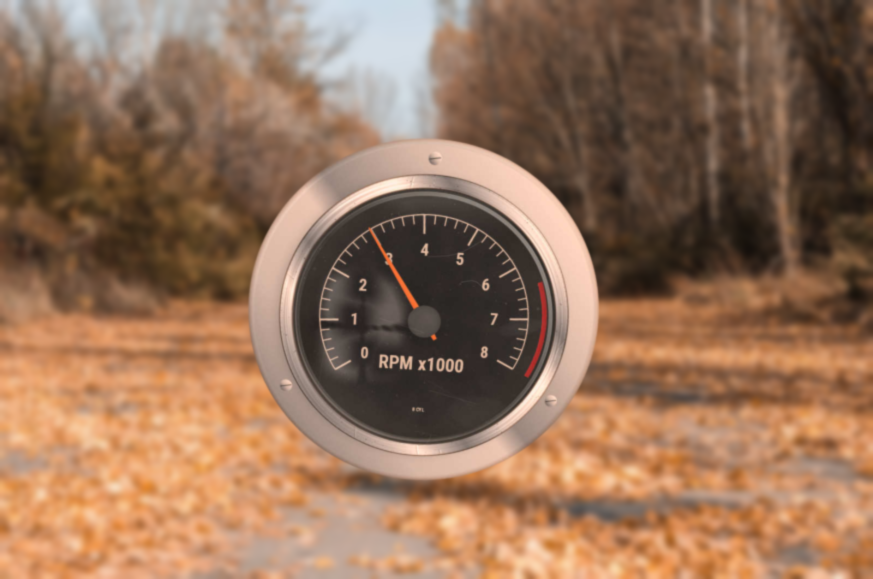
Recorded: 3000 rpm
